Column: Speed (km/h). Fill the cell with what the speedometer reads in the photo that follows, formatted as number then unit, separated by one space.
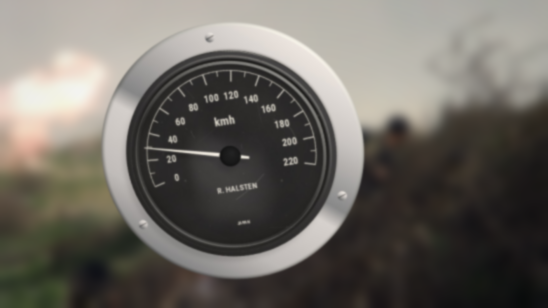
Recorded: 30 km/h
